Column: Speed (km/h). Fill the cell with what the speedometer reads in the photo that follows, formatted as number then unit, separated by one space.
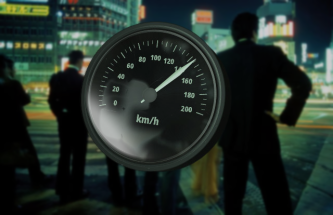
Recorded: 145 km/h
